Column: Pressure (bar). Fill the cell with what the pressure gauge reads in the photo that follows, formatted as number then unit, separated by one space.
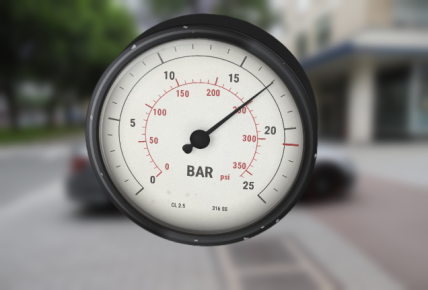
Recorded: 17 bar
